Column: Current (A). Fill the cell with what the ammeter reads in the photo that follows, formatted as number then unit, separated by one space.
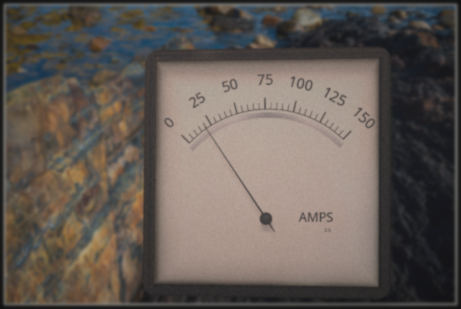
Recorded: 20 A
